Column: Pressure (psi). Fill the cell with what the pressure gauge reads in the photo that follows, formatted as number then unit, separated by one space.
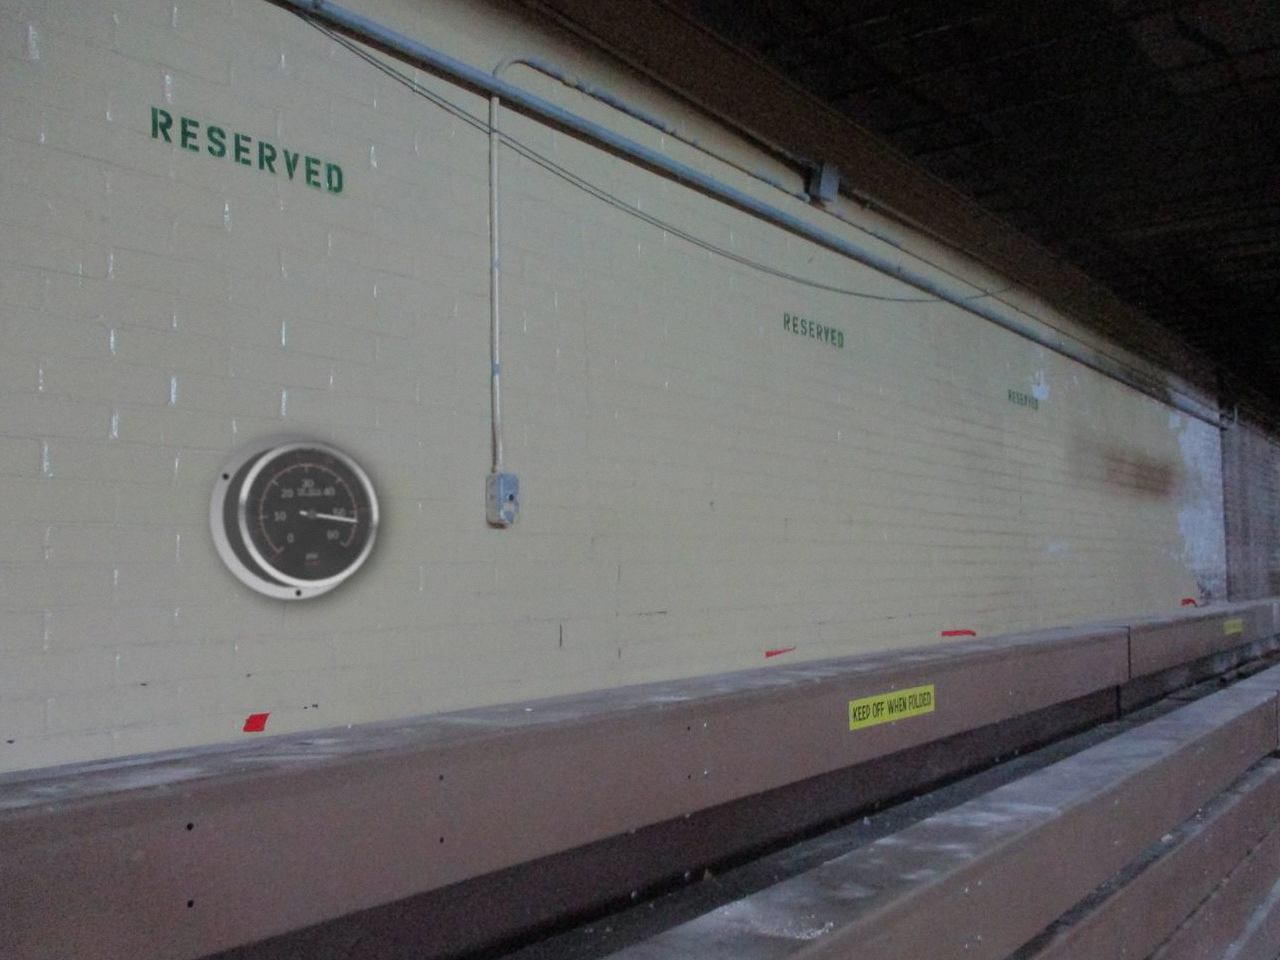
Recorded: 52.5 psi
